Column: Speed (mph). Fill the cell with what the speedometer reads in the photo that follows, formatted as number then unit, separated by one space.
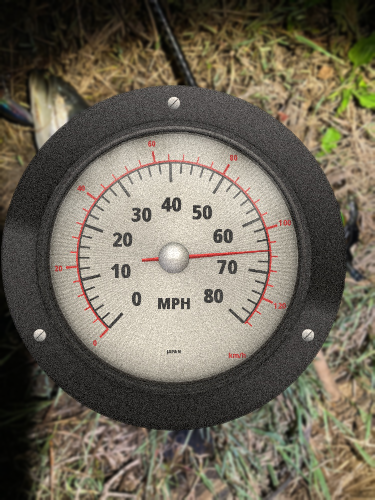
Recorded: 66 mph
